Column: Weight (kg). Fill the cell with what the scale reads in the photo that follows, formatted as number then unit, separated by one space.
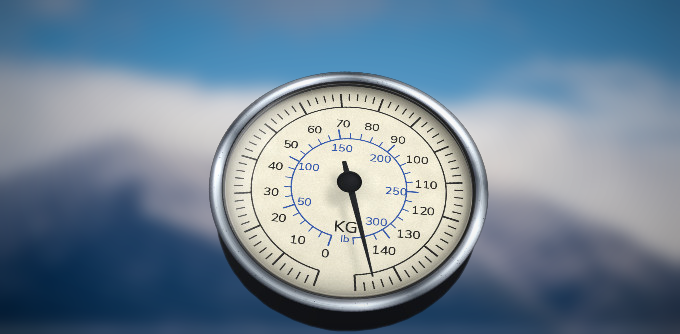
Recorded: 146 kg
